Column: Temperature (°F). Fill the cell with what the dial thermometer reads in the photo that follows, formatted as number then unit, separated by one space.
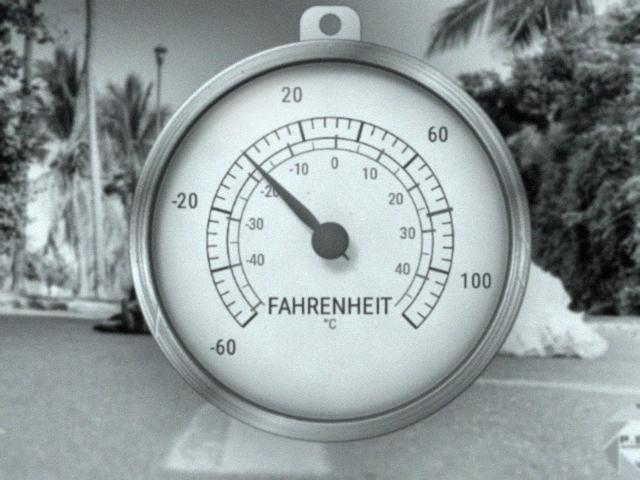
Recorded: 0 °F
